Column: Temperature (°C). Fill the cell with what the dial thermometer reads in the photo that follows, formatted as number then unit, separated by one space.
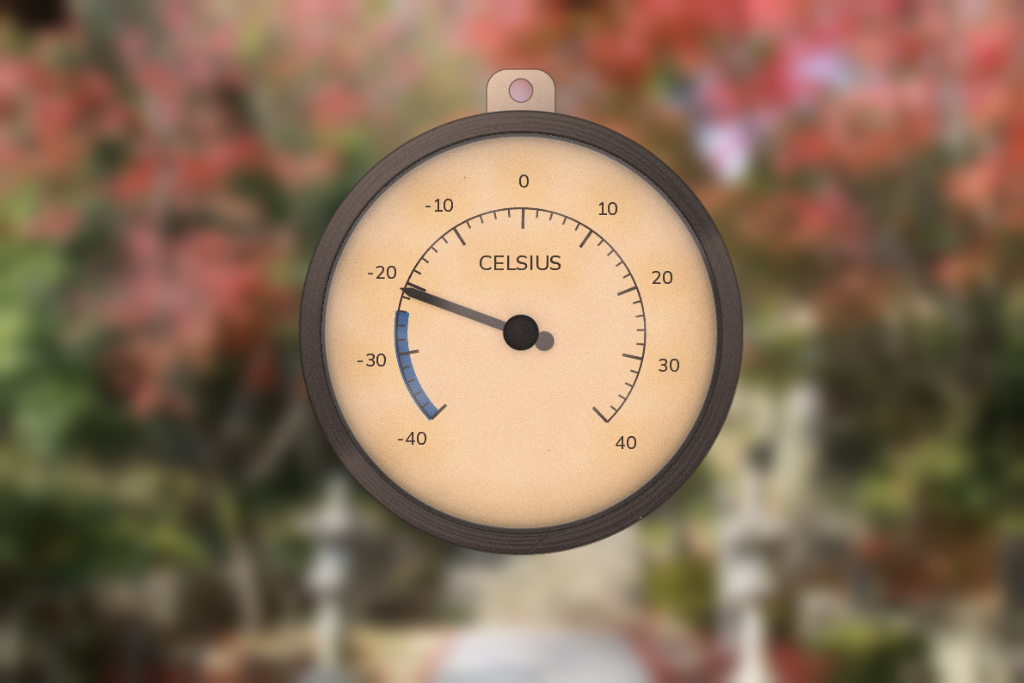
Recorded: -21 °C
